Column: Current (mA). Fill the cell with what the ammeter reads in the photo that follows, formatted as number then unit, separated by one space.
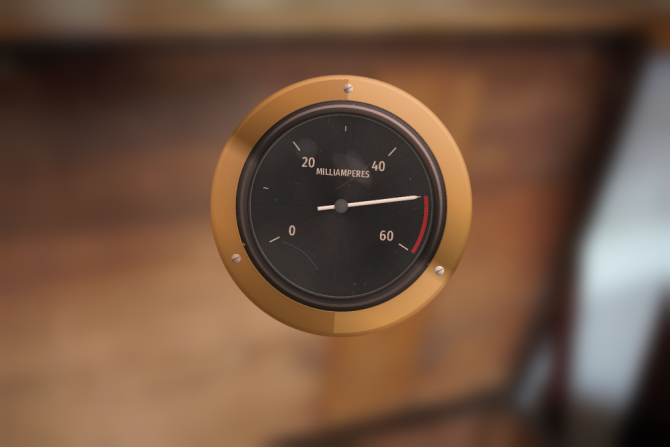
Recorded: 50 mA
